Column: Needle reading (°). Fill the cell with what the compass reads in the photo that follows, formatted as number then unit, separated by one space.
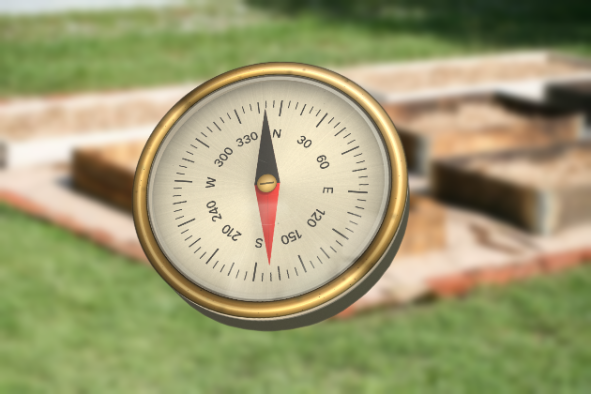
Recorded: 170 °
